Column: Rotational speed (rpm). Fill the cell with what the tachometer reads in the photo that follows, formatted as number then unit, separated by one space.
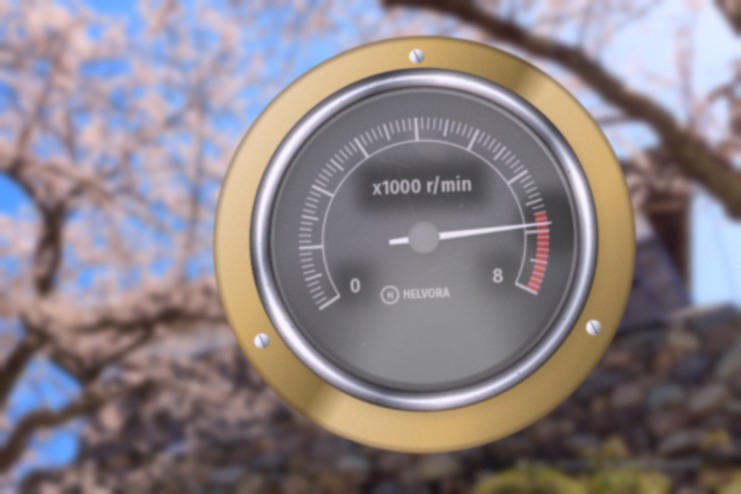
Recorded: 6900 rpm
